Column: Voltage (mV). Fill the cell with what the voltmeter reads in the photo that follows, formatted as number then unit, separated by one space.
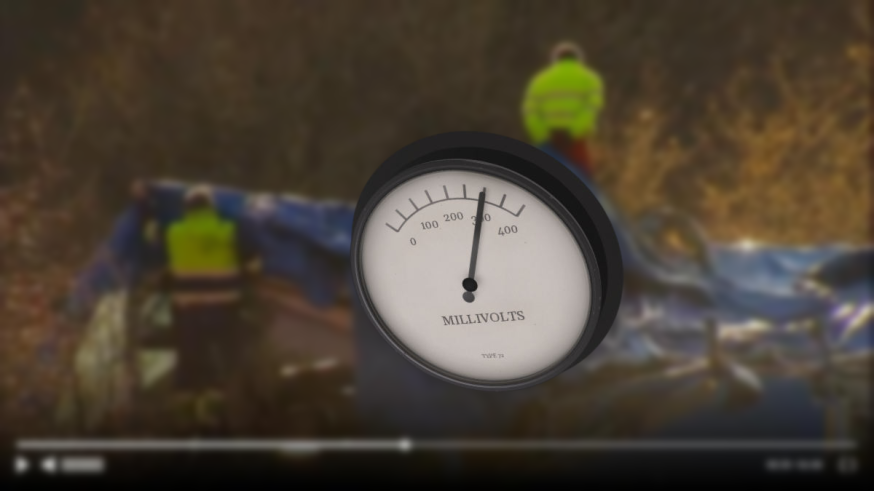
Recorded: 300 mV
